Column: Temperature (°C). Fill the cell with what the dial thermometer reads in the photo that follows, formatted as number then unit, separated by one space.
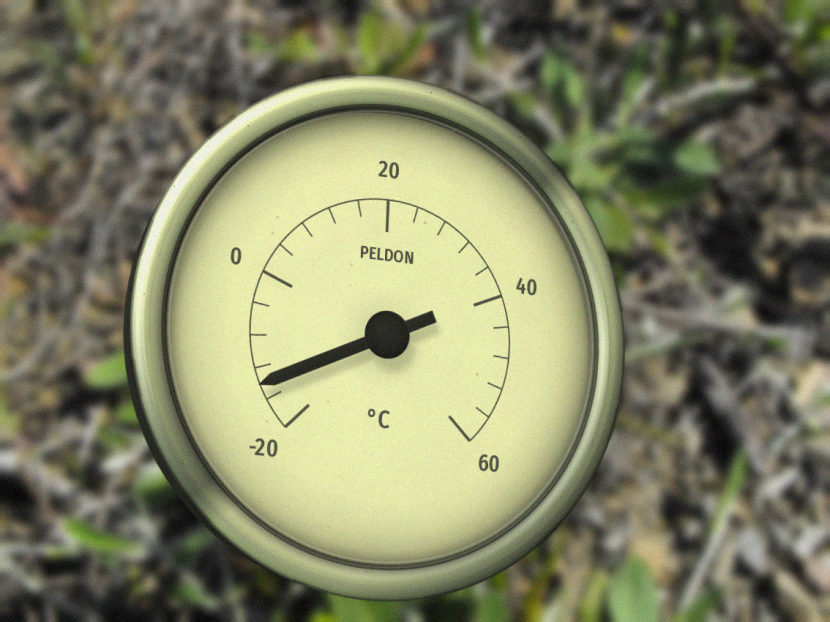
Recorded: -14 °C
